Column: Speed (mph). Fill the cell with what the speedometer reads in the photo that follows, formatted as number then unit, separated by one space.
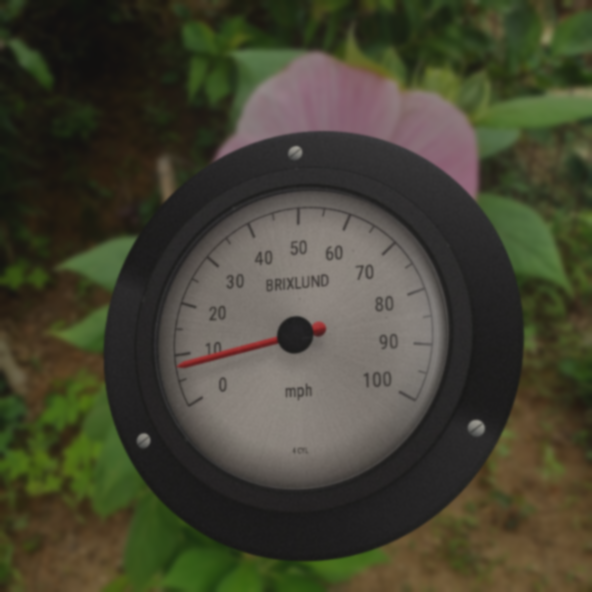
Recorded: 7.5 mph
